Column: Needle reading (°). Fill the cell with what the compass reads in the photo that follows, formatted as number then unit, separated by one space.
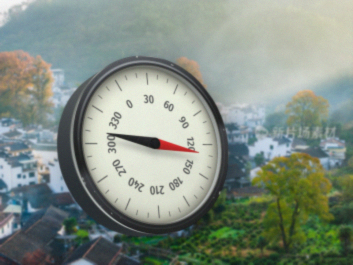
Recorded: 130 °
